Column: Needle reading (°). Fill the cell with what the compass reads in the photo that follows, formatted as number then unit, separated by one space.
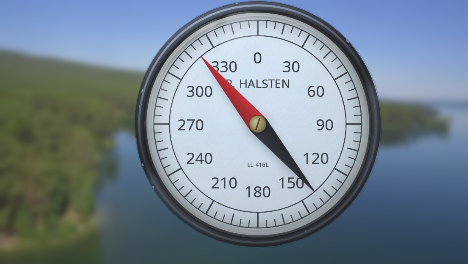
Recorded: 320 °
